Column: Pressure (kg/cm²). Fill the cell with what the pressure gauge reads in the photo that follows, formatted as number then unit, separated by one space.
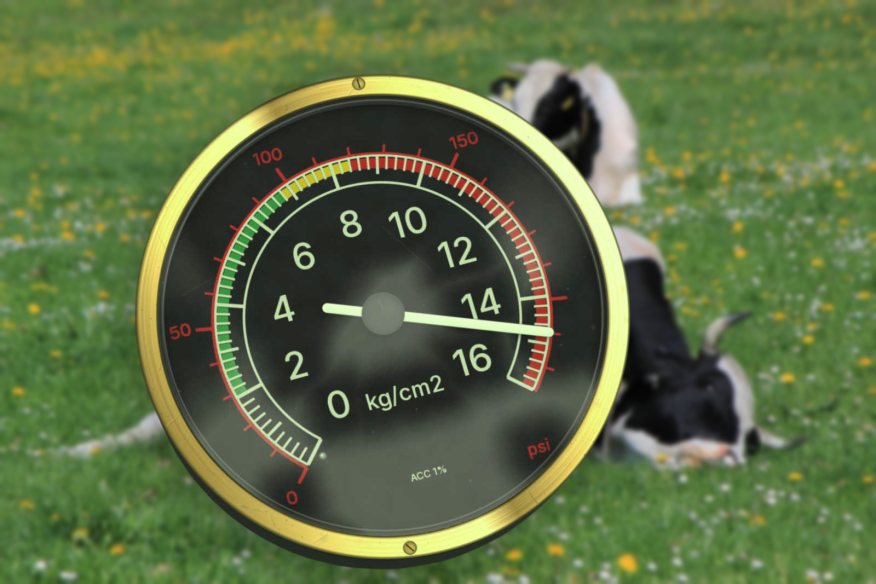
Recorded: 14.8 kg/cm²
